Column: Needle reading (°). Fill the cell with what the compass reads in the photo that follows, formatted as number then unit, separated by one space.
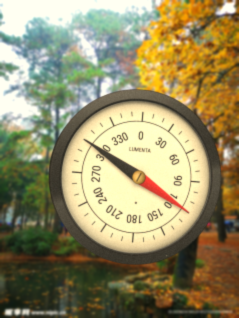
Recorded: 120 °
